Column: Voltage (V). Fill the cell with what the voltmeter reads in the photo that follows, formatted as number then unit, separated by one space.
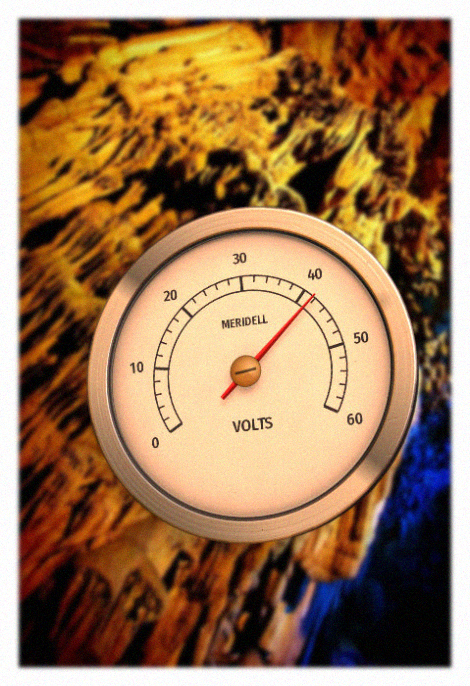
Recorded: 42 V
